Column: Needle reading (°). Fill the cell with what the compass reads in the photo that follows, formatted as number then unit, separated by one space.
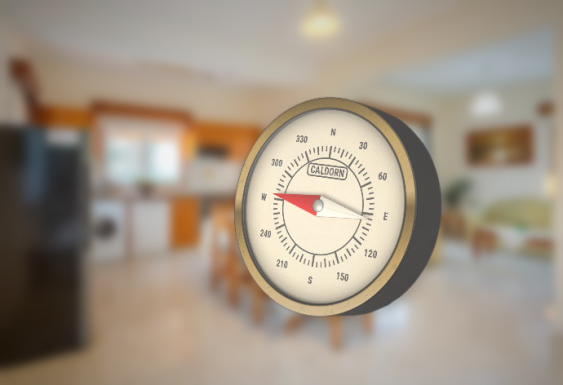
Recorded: 275 °
